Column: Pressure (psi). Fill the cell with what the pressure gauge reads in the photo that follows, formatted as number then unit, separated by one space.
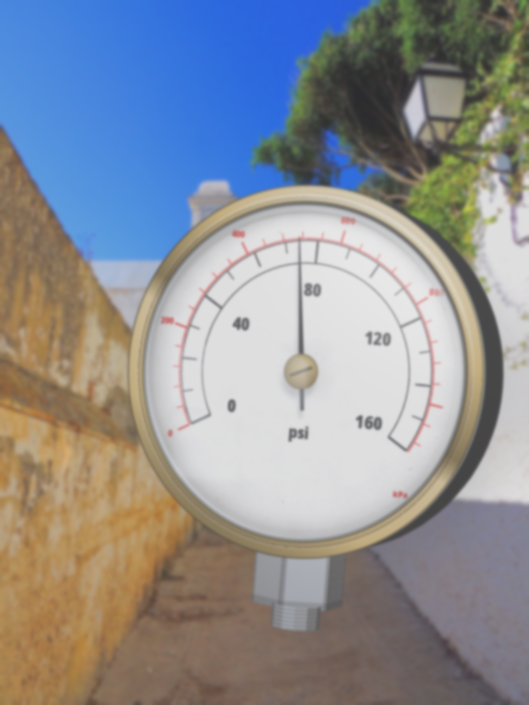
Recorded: 75 psi
